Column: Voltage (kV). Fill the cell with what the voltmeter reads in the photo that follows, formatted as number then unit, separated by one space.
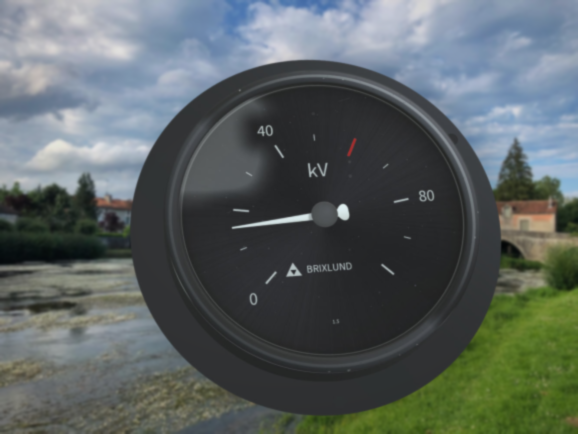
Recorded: 15 kV
